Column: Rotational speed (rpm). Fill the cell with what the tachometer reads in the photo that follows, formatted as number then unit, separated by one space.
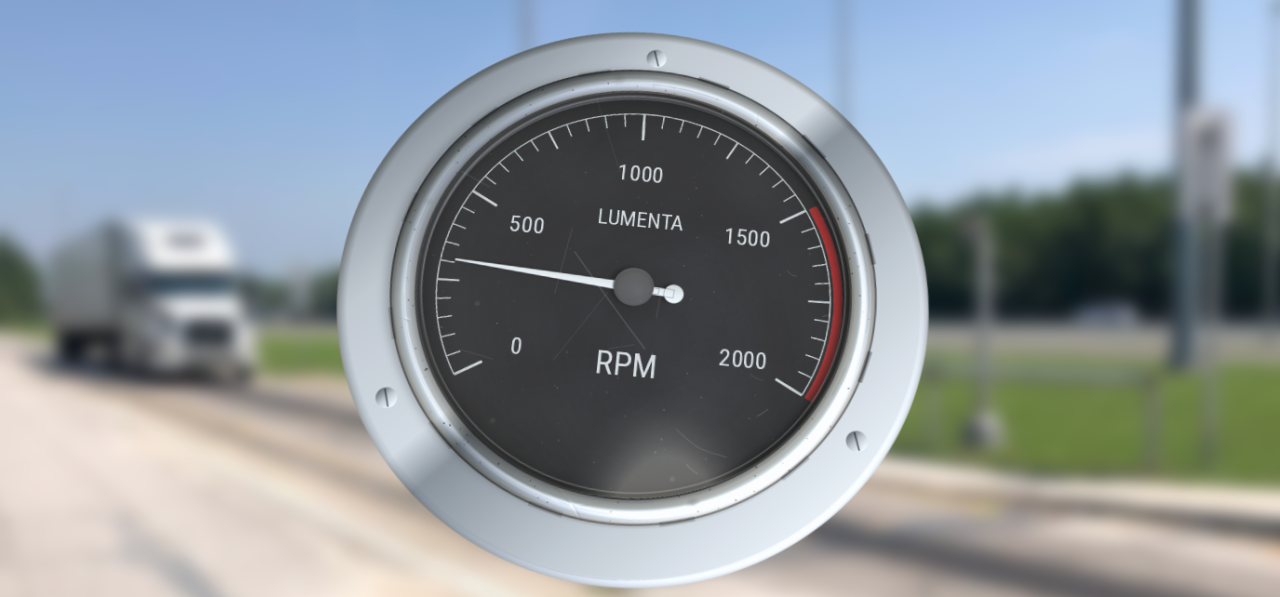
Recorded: 300 rpm
